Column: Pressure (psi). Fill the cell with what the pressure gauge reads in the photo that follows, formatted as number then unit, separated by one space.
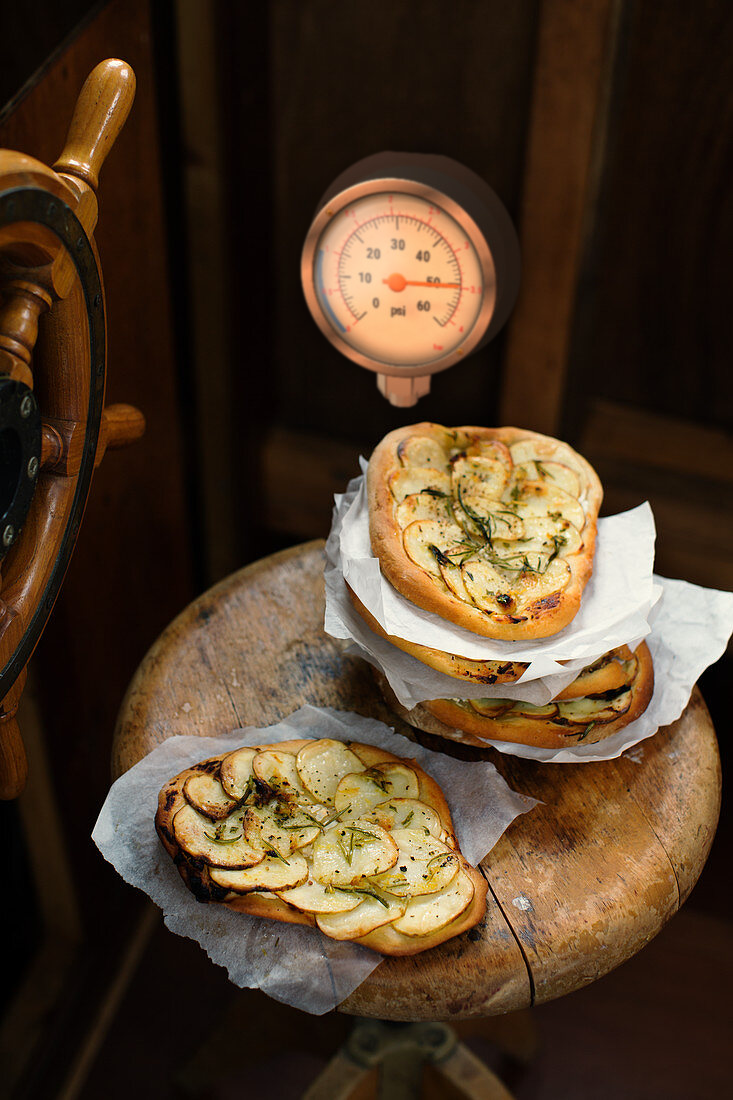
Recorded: 50 psi
